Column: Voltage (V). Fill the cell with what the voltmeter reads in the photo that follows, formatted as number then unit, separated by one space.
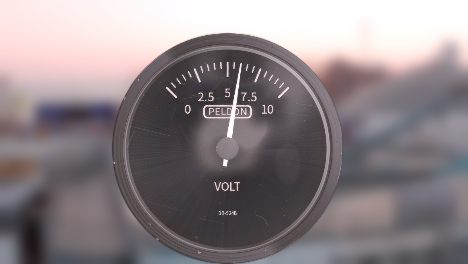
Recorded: 6 V
